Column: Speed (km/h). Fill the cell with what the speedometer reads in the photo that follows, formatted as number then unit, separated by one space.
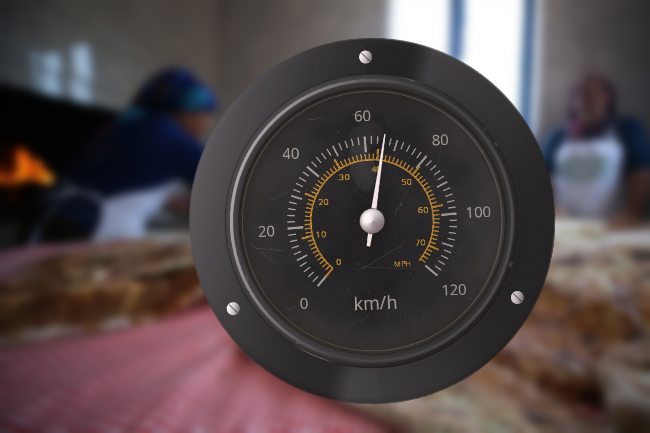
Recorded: 66 km/h
